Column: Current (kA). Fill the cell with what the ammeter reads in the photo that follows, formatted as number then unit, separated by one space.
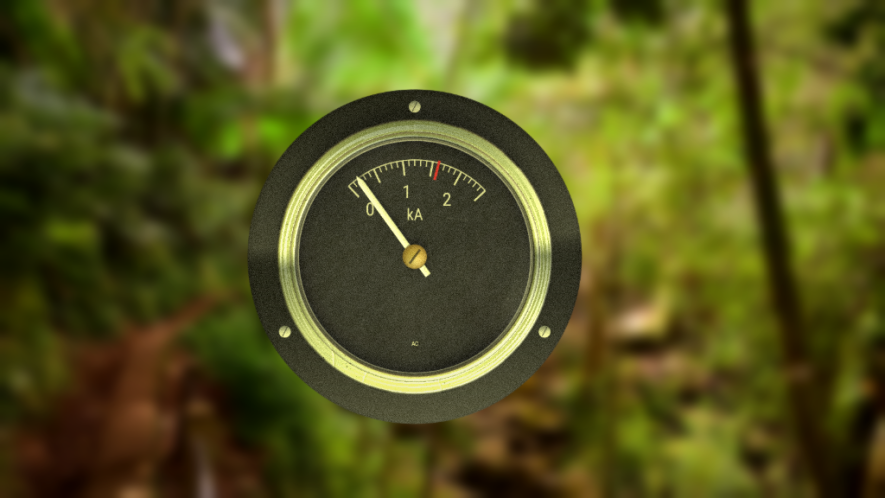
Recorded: 0.2 kA
